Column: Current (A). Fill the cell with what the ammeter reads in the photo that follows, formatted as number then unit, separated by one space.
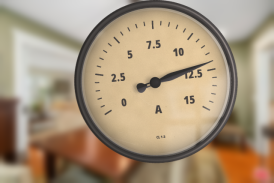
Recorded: 12 A
